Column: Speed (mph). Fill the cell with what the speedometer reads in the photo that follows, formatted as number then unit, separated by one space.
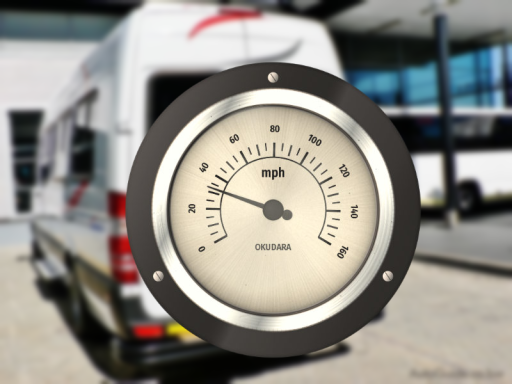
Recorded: 32.5 mph
